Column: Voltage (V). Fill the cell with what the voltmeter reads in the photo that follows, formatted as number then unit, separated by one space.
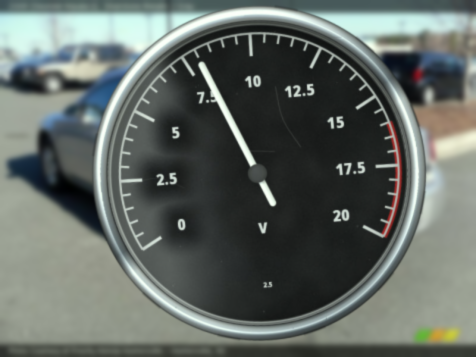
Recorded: 8 V
